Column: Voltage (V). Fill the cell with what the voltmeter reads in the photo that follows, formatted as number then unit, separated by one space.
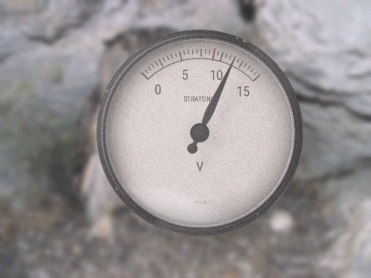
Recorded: 11.5 V
